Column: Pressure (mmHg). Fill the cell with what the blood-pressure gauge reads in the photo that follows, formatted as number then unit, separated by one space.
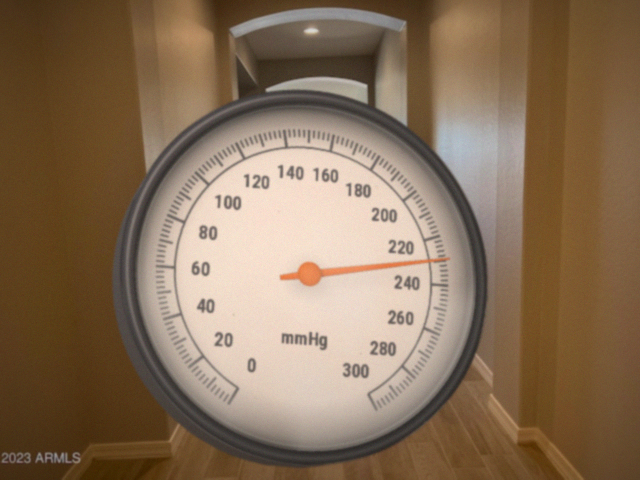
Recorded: 230 mmHg
